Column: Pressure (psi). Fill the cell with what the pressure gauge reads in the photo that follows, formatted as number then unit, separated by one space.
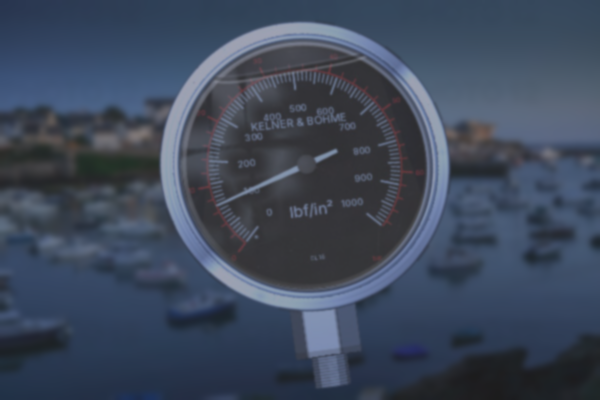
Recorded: 100 psi
